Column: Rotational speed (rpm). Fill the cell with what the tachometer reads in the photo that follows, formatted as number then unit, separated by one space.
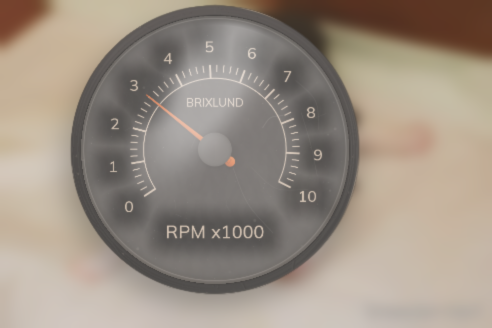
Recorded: 3000 rpm
